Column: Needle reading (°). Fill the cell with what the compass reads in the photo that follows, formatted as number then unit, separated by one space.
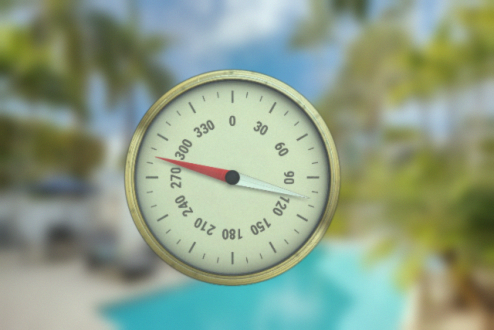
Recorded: 285 °
